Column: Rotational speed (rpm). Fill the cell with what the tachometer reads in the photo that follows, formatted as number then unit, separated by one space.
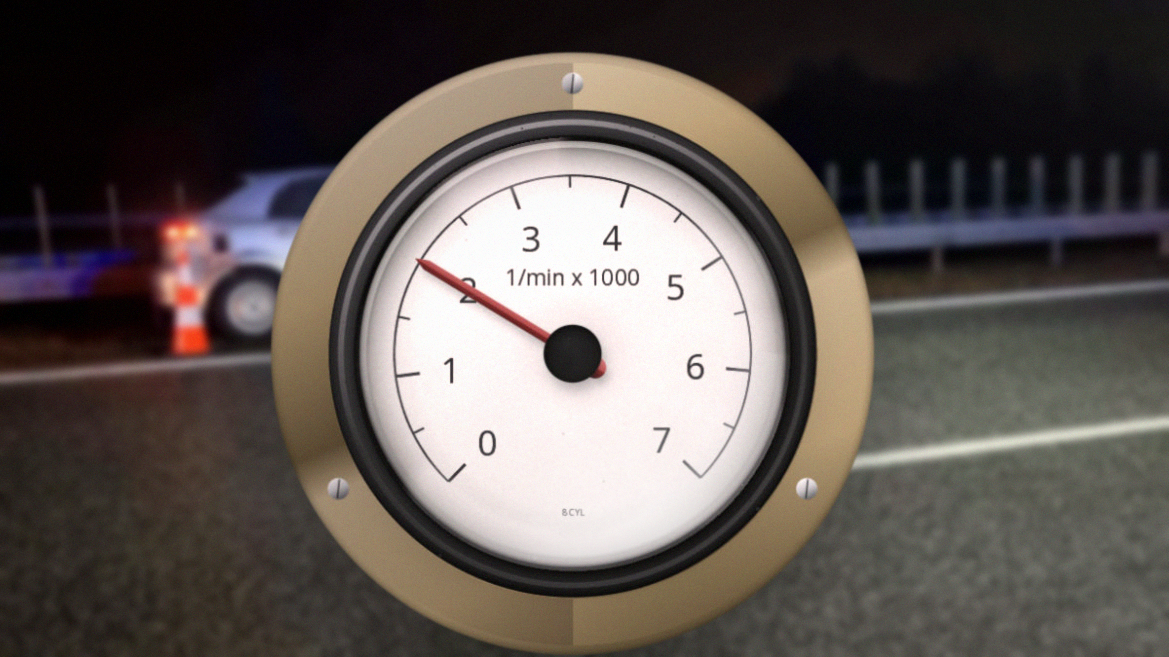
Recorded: 2000 rpm
